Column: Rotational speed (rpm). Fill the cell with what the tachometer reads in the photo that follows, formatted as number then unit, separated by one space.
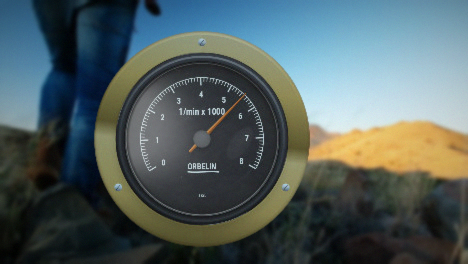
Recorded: 5500 rpm
